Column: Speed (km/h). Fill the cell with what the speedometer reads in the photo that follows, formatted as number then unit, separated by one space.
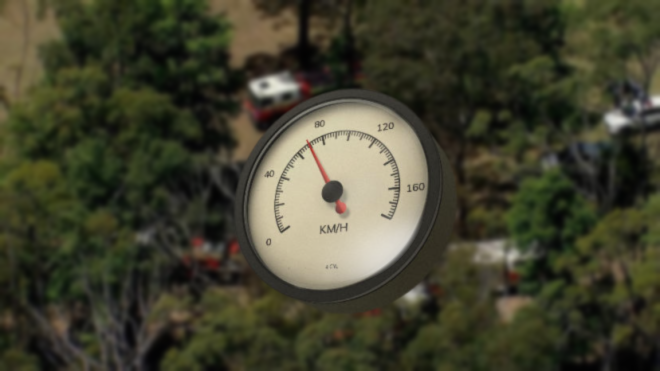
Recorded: 70 km/h
